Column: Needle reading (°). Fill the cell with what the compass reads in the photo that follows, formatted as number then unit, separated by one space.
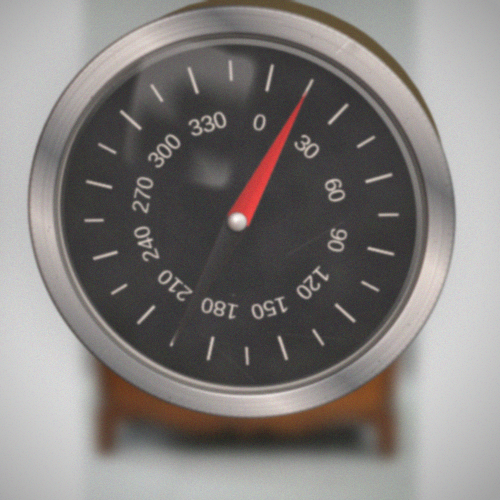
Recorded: 15 °
